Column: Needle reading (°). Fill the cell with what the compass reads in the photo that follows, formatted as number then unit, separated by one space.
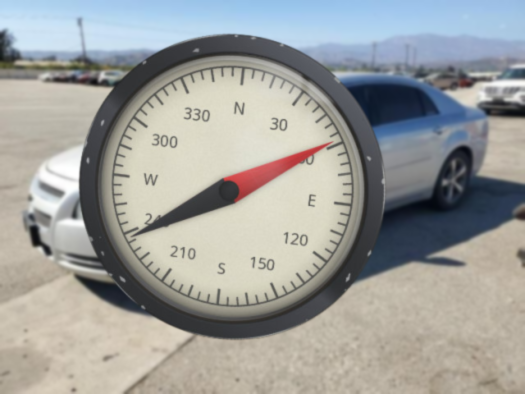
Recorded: 57.5 °
